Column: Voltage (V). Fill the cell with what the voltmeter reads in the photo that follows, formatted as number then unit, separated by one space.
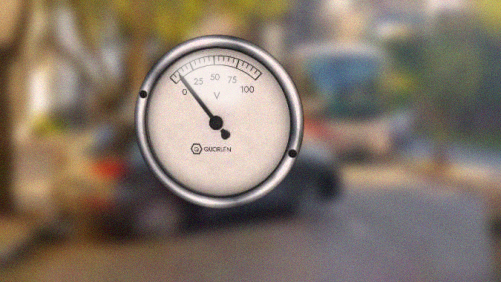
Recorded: 10 V
